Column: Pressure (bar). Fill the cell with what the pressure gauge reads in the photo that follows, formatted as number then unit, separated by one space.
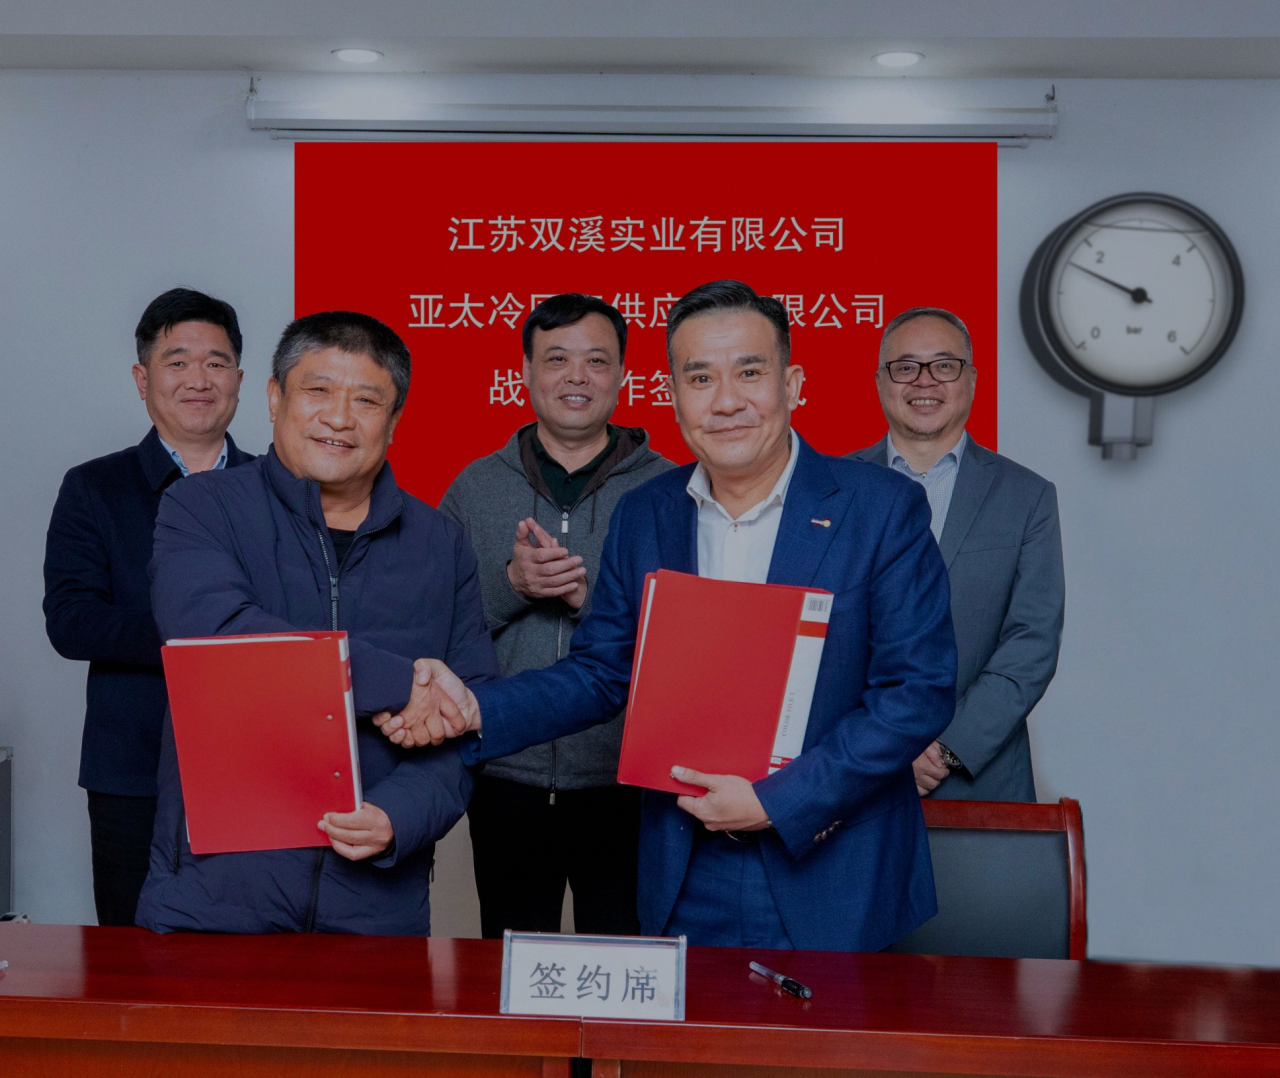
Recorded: 1.5 bar
